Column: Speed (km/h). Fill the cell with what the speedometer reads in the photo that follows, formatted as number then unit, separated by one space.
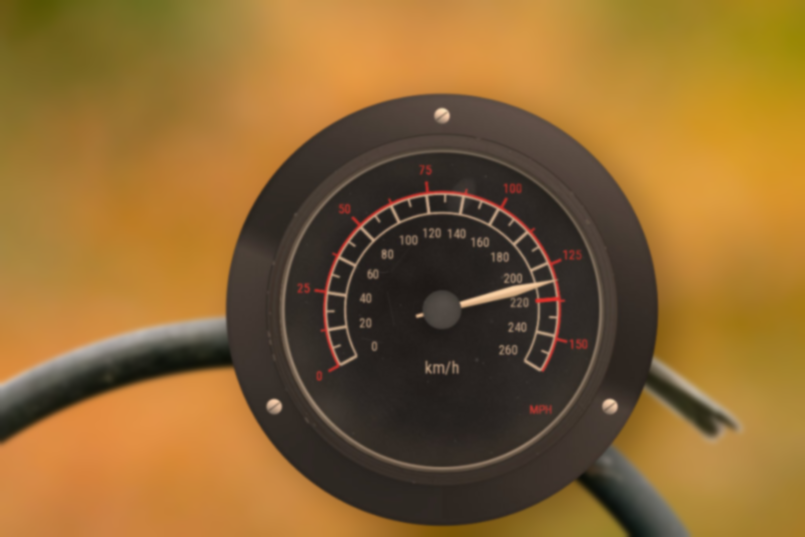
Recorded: 210 km/h
